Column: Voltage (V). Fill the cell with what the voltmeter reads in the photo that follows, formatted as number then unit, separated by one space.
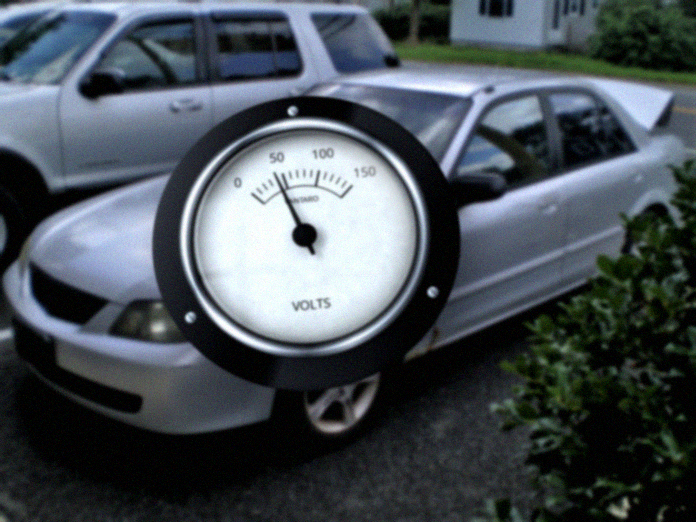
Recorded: 40 V
